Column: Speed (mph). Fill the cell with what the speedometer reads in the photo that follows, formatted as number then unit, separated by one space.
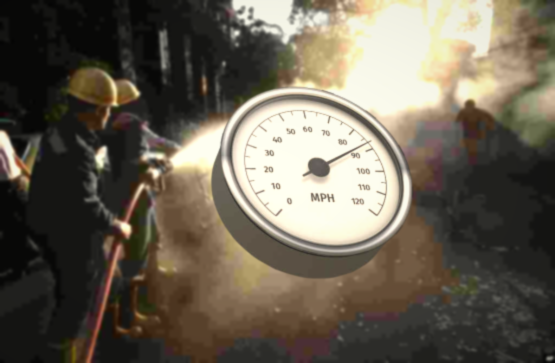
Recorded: 87.5 mph
